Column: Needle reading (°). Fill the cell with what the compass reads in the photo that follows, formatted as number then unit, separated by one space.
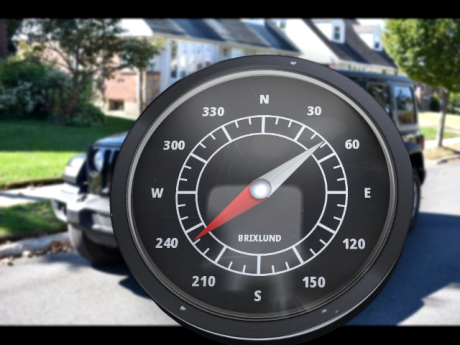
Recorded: 230 °
